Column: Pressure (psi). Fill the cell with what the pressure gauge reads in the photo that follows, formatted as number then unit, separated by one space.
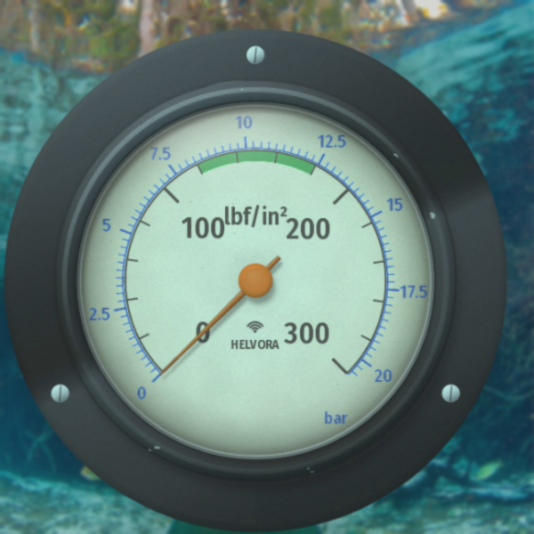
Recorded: 0 psi
